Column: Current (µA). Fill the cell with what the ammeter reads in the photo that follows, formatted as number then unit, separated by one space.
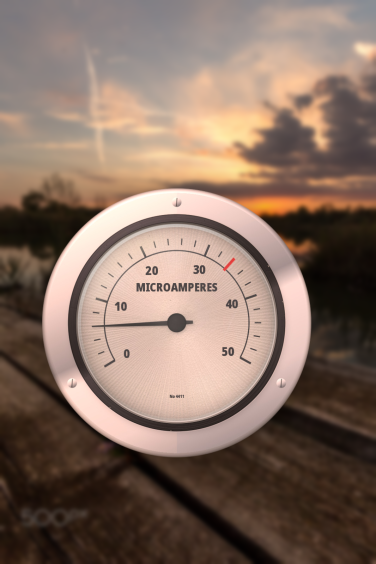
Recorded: 6 µA
